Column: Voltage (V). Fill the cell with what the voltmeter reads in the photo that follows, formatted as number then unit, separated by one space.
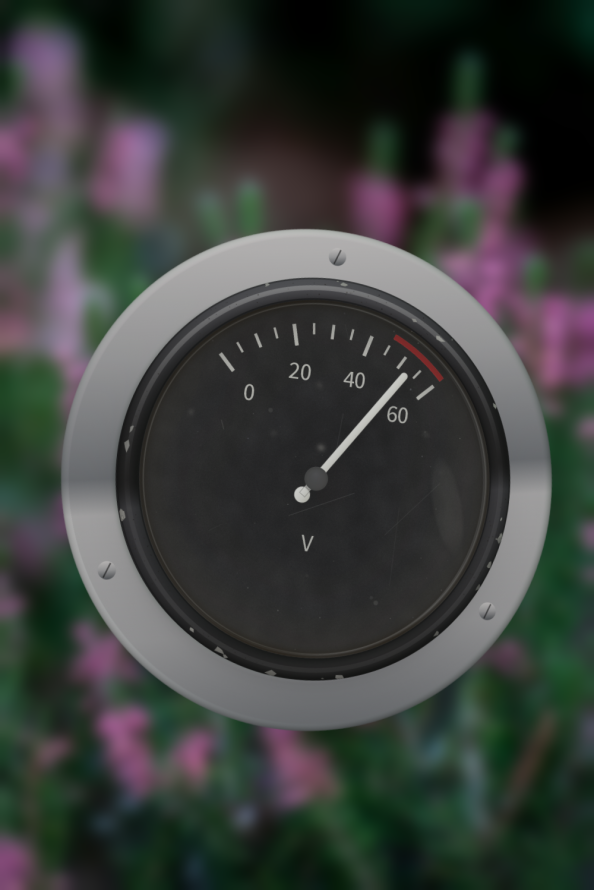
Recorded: 52.5 V
